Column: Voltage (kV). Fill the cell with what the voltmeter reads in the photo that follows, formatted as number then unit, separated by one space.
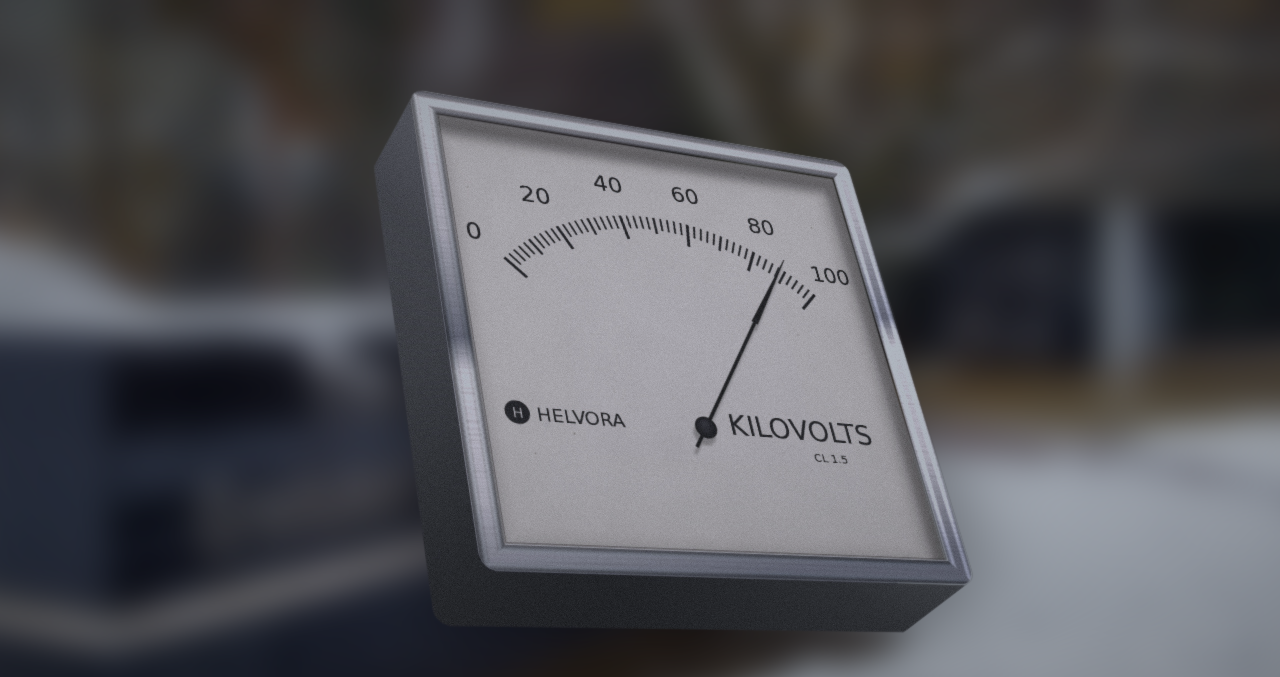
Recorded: 88 kV
